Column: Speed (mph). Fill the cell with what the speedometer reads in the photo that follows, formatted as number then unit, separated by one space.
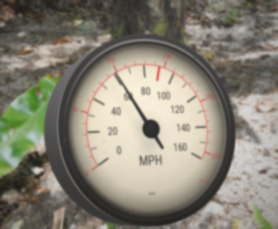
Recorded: 60 mph
